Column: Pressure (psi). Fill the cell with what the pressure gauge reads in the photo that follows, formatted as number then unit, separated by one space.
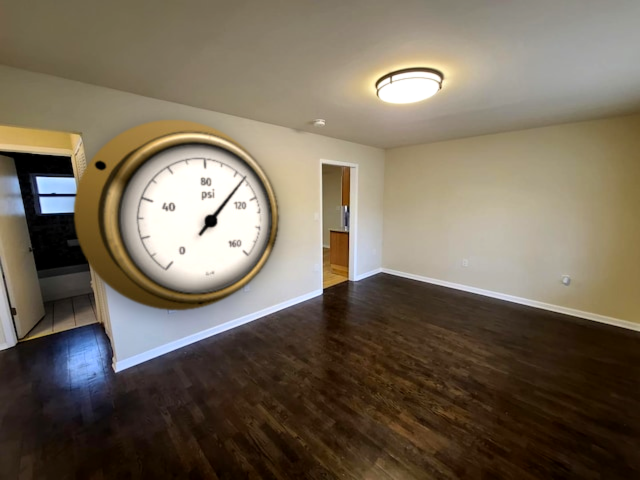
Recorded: 105 psi
